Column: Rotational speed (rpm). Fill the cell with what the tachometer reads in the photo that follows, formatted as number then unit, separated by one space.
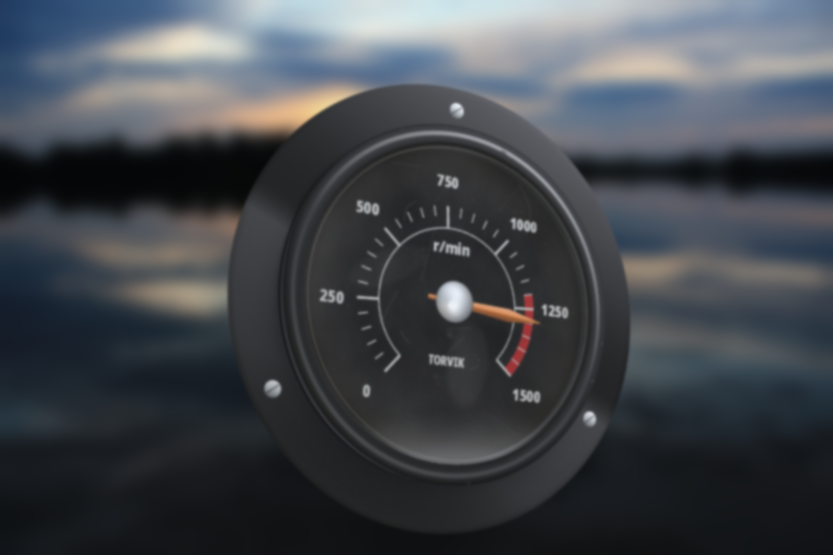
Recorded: 1300 rpm
